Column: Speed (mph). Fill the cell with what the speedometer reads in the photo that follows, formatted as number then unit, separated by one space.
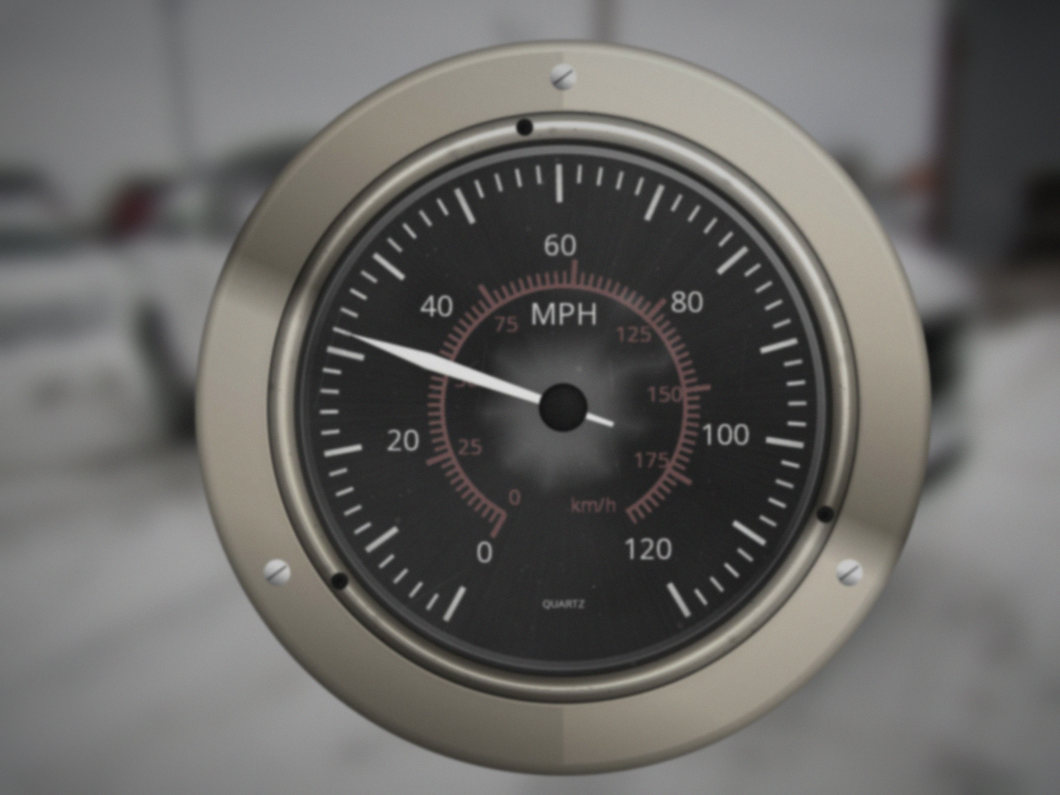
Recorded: 32 mph
